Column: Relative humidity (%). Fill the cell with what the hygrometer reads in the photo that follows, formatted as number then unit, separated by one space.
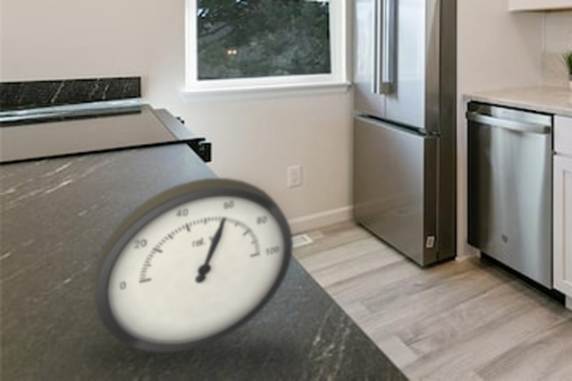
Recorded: 60 %
